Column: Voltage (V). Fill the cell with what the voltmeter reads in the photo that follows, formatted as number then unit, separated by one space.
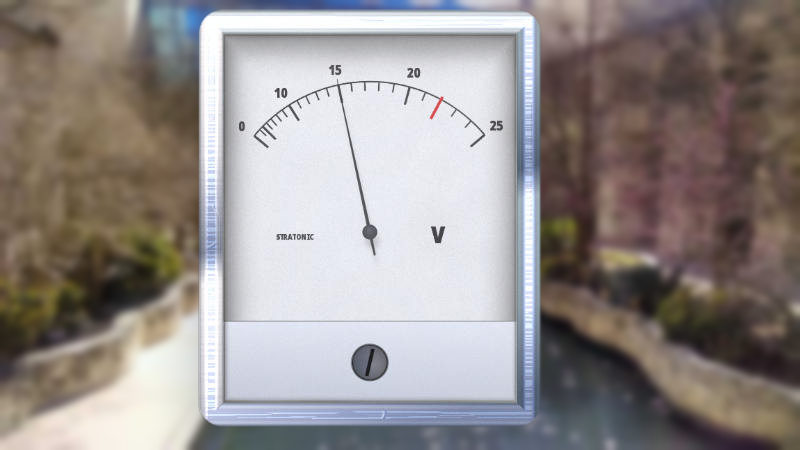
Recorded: 15 V
